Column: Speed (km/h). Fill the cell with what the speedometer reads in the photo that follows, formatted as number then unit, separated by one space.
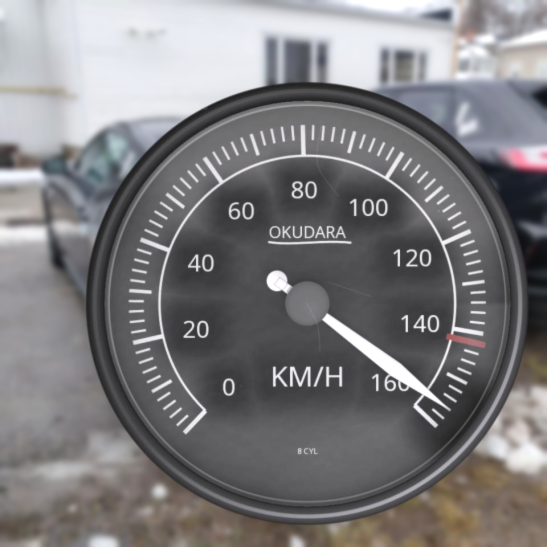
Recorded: 156 km/h
